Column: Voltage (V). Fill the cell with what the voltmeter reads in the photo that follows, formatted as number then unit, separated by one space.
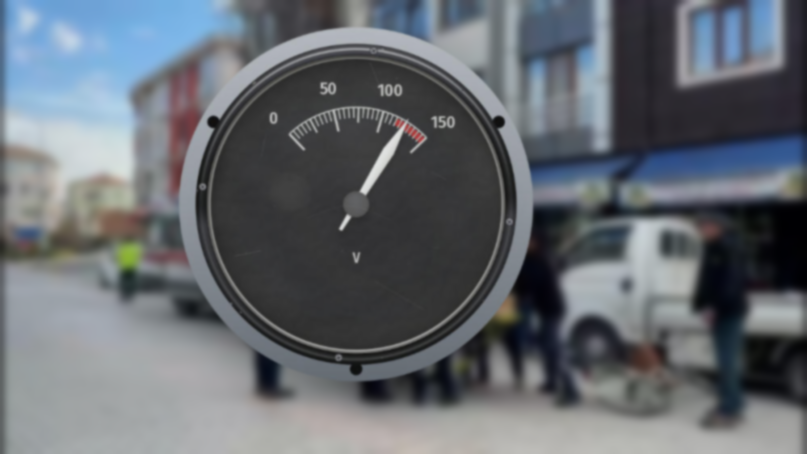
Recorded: 125 V
